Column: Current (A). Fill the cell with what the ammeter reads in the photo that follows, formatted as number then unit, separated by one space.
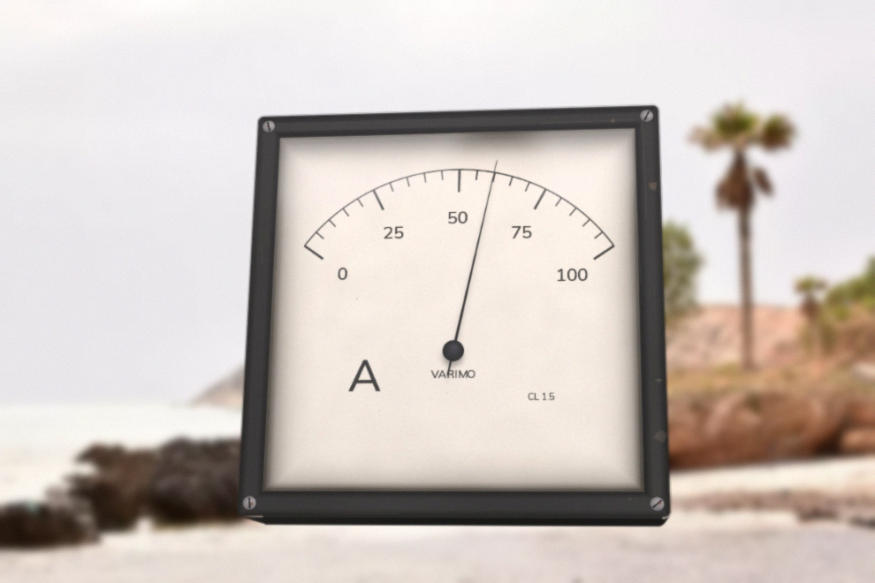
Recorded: 60 A
